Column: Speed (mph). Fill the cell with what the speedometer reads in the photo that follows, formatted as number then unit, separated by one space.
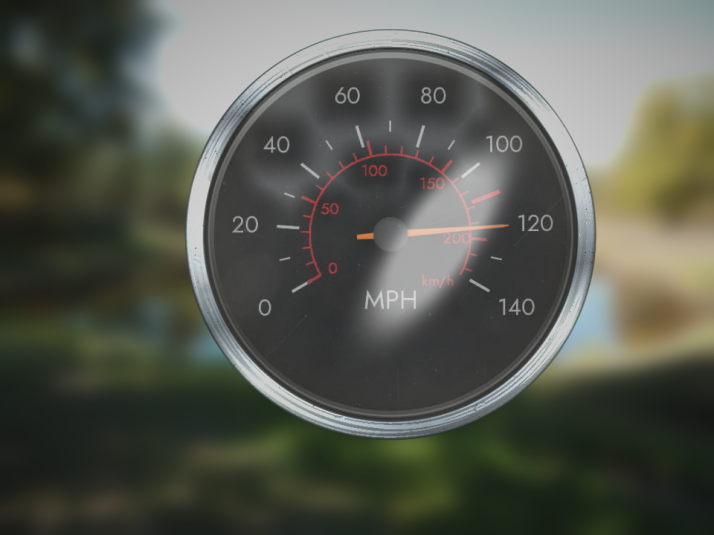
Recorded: 120 mph
